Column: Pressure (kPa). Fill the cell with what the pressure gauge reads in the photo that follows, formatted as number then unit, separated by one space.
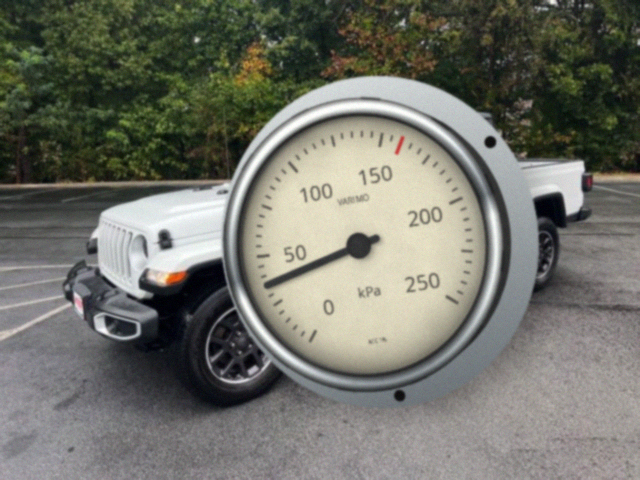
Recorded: 35 kPa
